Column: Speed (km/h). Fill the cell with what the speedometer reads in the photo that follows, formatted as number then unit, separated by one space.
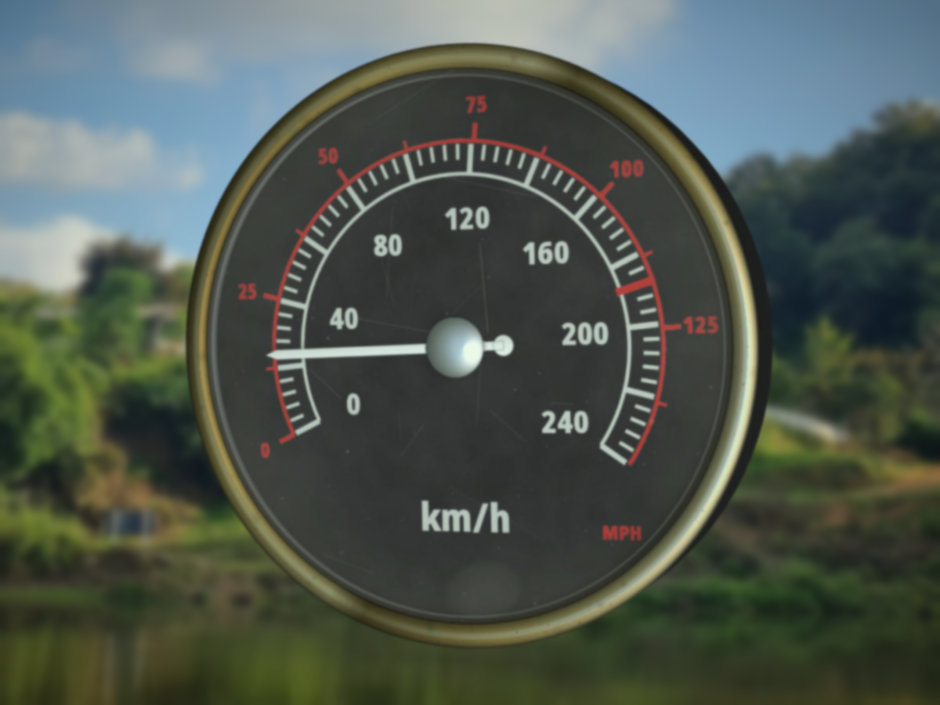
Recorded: 24 km/h
